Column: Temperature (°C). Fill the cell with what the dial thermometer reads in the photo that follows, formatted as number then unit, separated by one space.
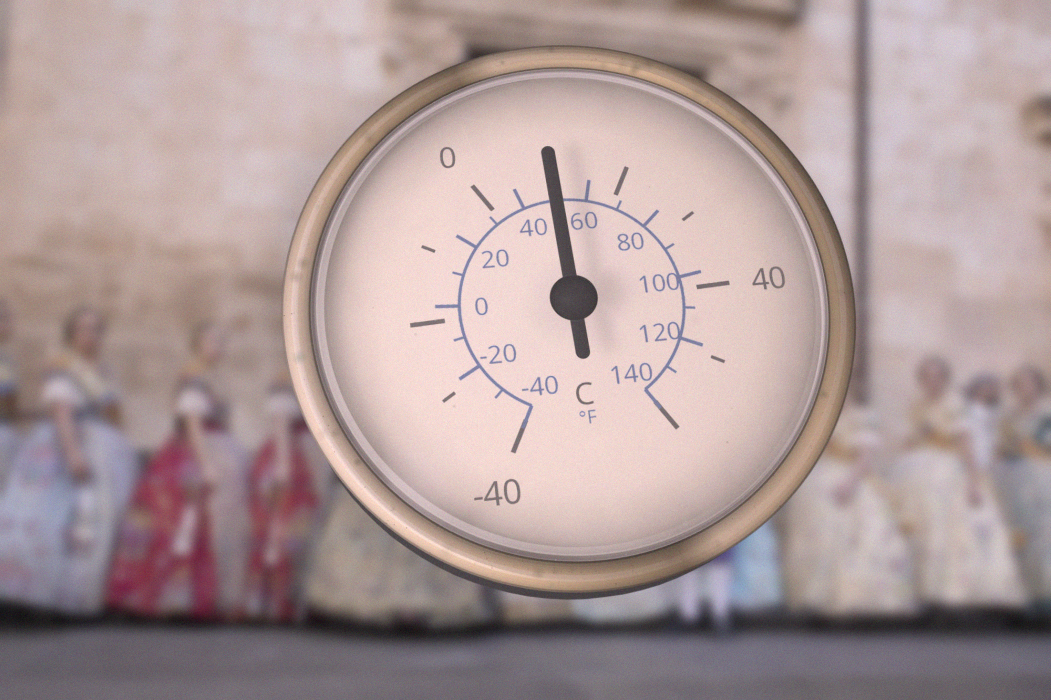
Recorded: 10 °C
